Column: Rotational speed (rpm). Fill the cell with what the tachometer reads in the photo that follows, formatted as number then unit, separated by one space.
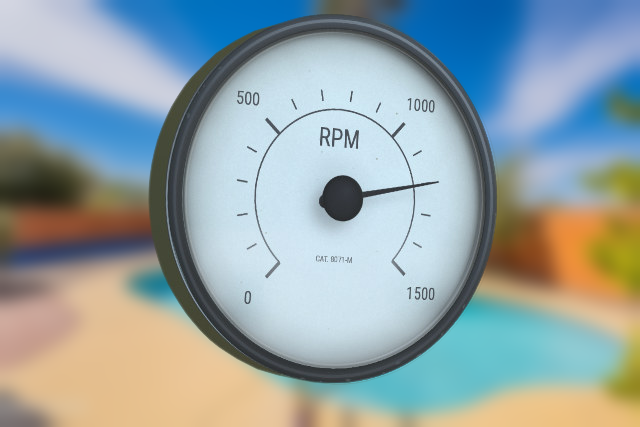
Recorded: 1200 rpm
